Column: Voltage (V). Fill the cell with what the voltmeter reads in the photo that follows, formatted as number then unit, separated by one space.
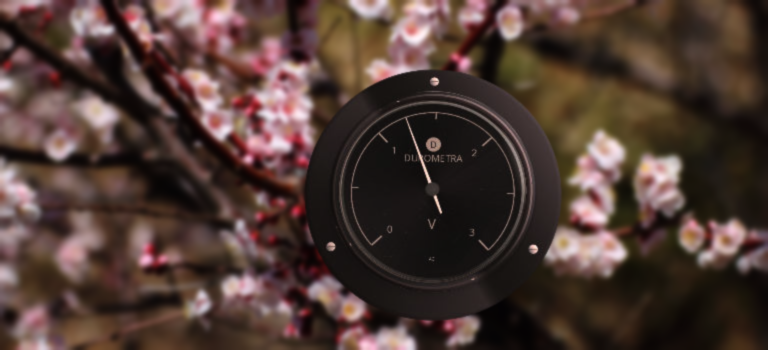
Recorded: 1.25 V
